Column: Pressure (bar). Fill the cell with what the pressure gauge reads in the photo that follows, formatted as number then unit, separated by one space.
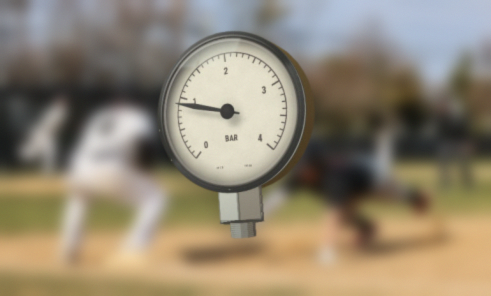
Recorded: 0.9 bar
